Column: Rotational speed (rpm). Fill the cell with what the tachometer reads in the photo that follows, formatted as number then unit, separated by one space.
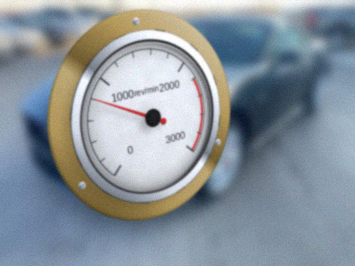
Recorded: 800 rpm
